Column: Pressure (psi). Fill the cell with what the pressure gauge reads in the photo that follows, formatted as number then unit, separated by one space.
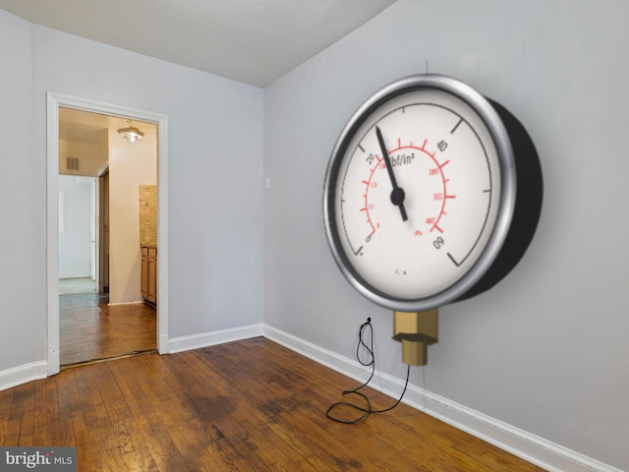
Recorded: 25 psi
